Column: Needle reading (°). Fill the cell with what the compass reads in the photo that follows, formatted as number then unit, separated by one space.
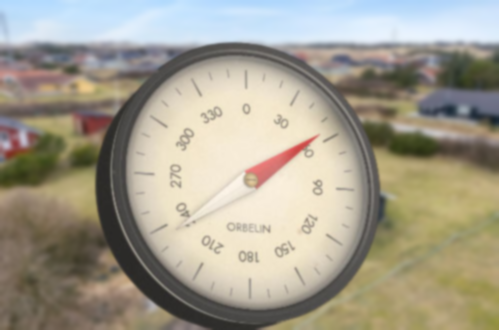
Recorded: 55 °
